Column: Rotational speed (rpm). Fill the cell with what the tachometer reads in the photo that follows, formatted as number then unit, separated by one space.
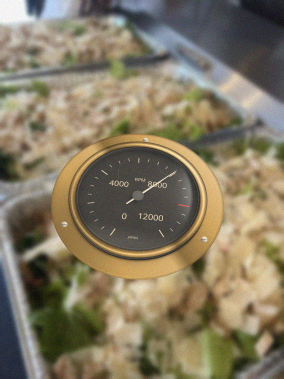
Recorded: 8000 rpm
